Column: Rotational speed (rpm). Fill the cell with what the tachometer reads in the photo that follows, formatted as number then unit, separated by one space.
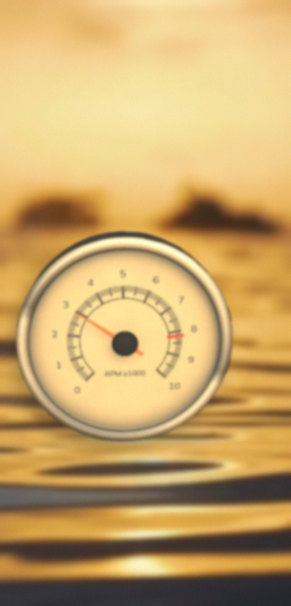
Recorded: 3000 rpm
